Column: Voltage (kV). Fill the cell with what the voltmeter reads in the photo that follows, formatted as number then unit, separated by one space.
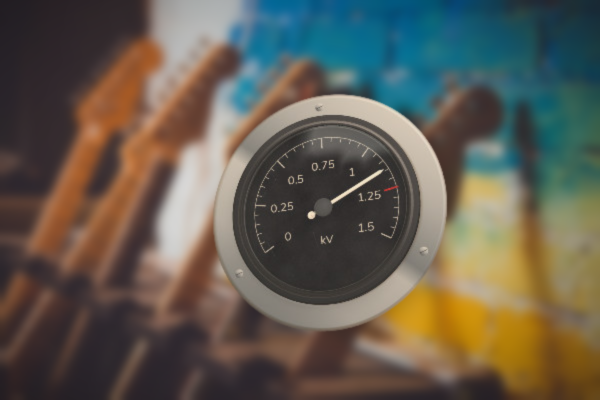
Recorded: 1.15 kV
